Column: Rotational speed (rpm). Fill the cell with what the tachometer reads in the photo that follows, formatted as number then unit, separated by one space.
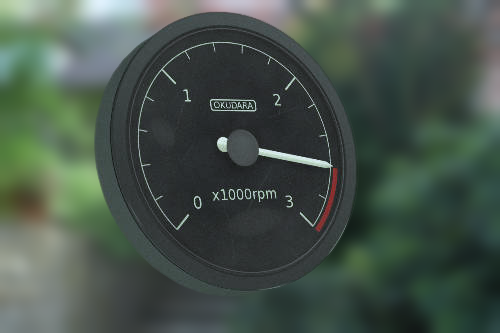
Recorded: 2600 rpm
